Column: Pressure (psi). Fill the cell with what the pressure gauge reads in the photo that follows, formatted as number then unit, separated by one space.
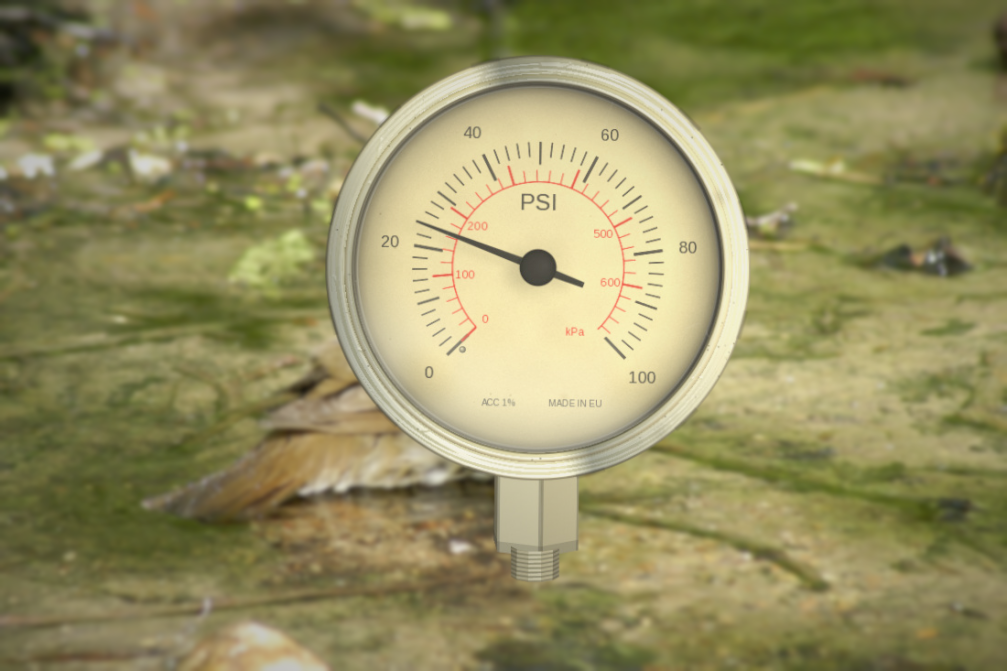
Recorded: 24 psi
